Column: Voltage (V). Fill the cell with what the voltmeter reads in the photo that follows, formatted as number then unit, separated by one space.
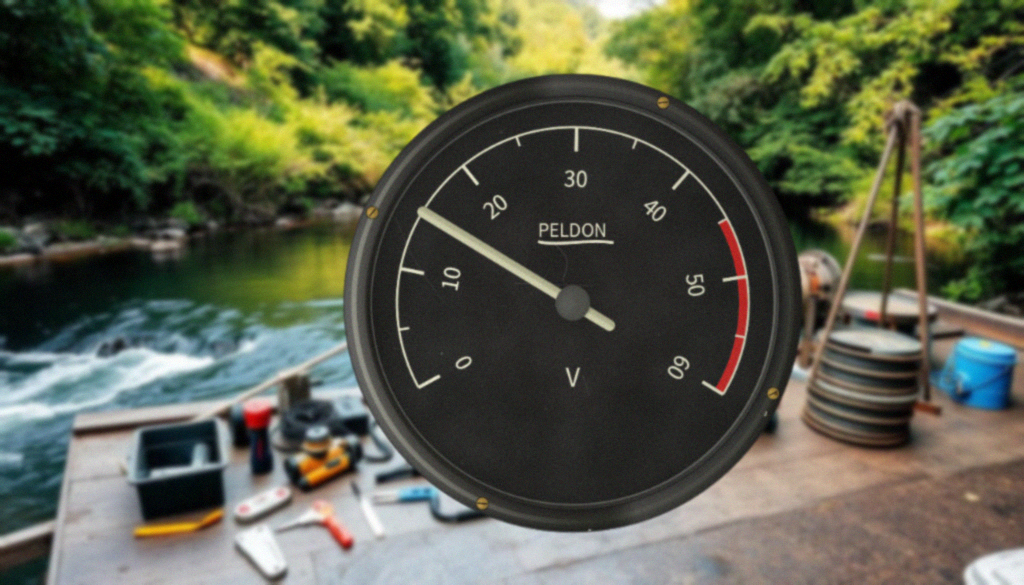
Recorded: 15 V
